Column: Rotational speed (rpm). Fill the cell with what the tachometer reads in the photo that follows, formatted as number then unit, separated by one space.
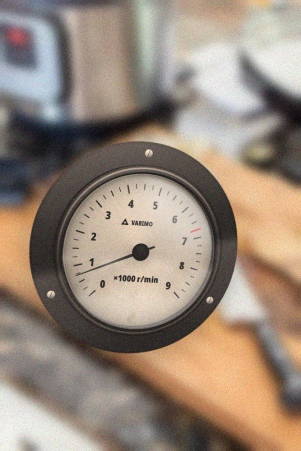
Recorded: 750 rpm
